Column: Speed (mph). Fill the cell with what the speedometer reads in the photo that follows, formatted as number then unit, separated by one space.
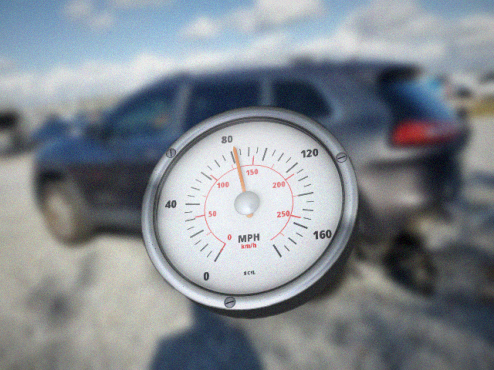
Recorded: 82.5 mph
